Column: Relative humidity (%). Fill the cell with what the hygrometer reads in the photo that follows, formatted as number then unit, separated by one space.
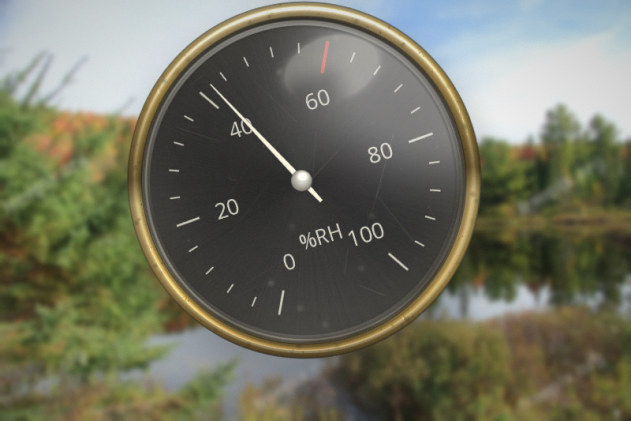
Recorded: 42 %
